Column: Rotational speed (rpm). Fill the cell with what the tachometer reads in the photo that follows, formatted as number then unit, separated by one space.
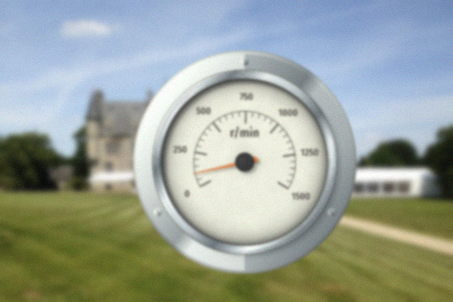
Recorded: 100 rpm
